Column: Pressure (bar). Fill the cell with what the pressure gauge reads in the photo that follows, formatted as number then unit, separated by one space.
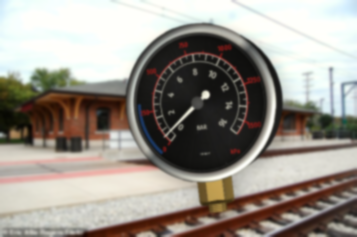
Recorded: 0.5 bar
